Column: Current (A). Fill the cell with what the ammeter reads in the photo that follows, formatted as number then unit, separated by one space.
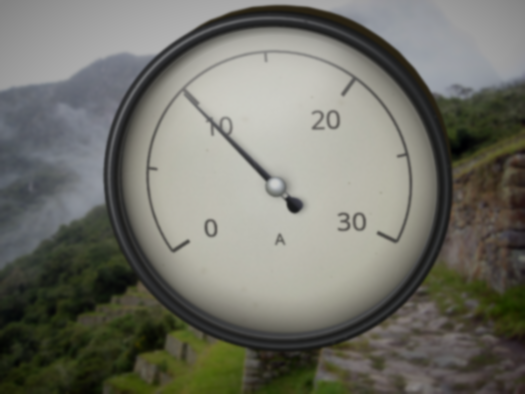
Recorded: 10 A
